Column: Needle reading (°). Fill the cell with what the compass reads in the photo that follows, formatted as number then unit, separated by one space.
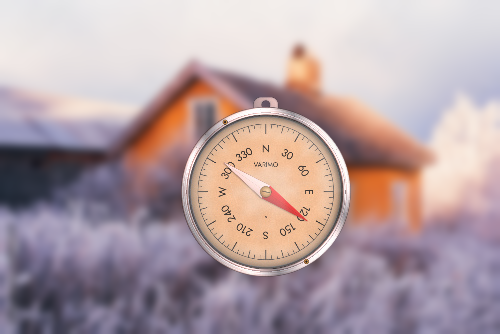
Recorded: 125 °
